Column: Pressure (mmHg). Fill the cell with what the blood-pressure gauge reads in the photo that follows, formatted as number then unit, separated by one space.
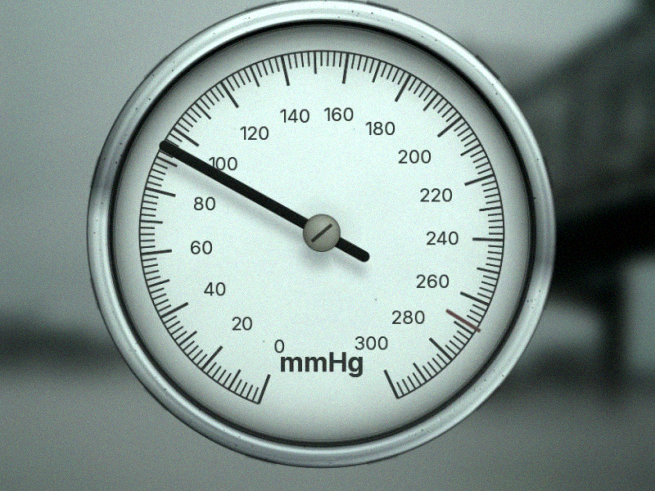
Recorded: 94 mmHg
